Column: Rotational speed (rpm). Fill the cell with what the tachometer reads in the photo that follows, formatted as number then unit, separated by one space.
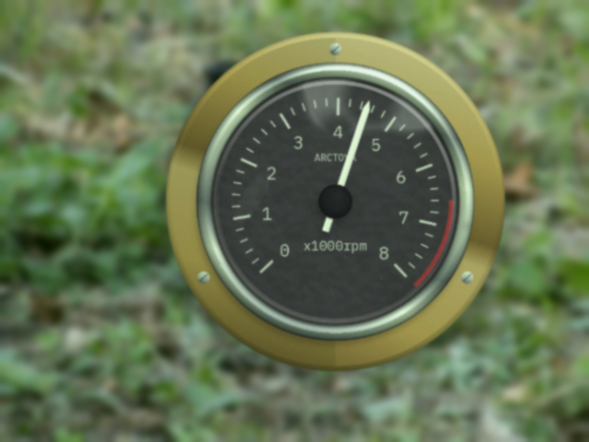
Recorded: 4500 rpm
